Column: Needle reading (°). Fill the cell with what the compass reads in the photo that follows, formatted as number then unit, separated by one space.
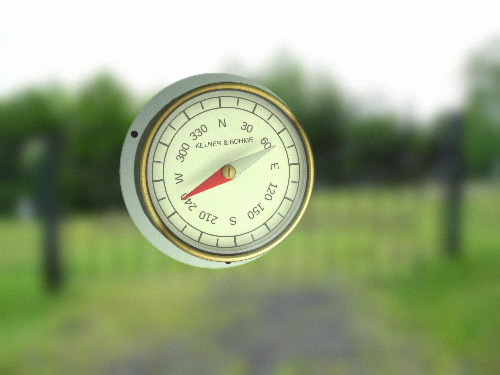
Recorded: 247.5 °
